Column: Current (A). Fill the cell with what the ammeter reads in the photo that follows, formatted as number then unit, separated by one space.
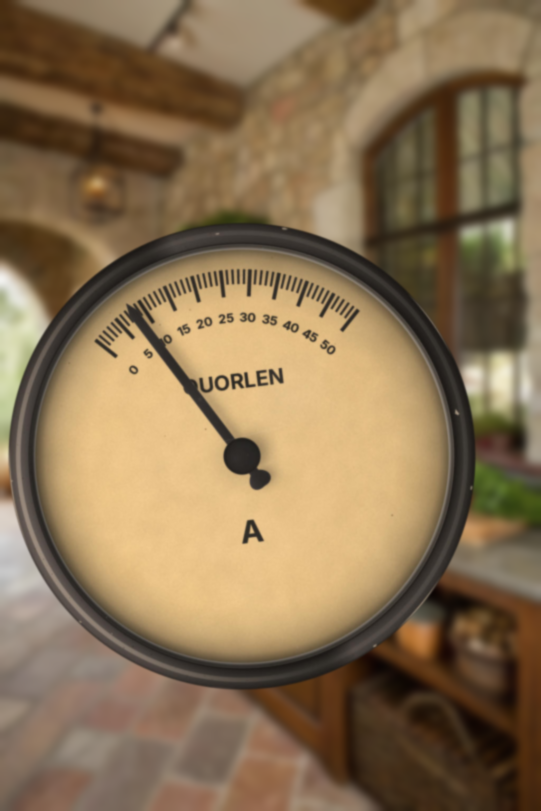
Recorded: 8 A
